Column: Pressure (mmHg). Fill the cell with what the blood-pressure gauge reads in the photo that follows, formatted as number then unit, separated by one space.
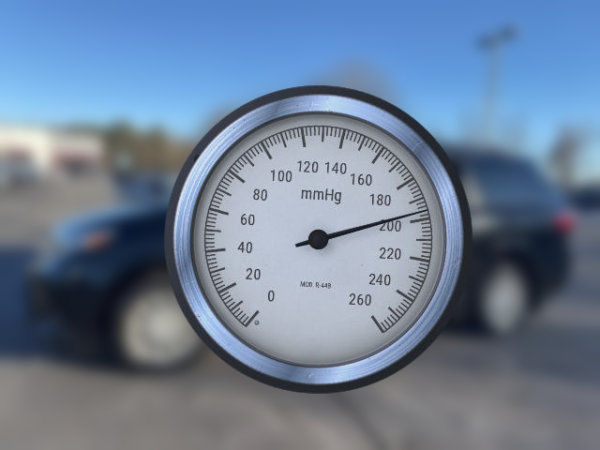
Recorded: 196 mmHg
